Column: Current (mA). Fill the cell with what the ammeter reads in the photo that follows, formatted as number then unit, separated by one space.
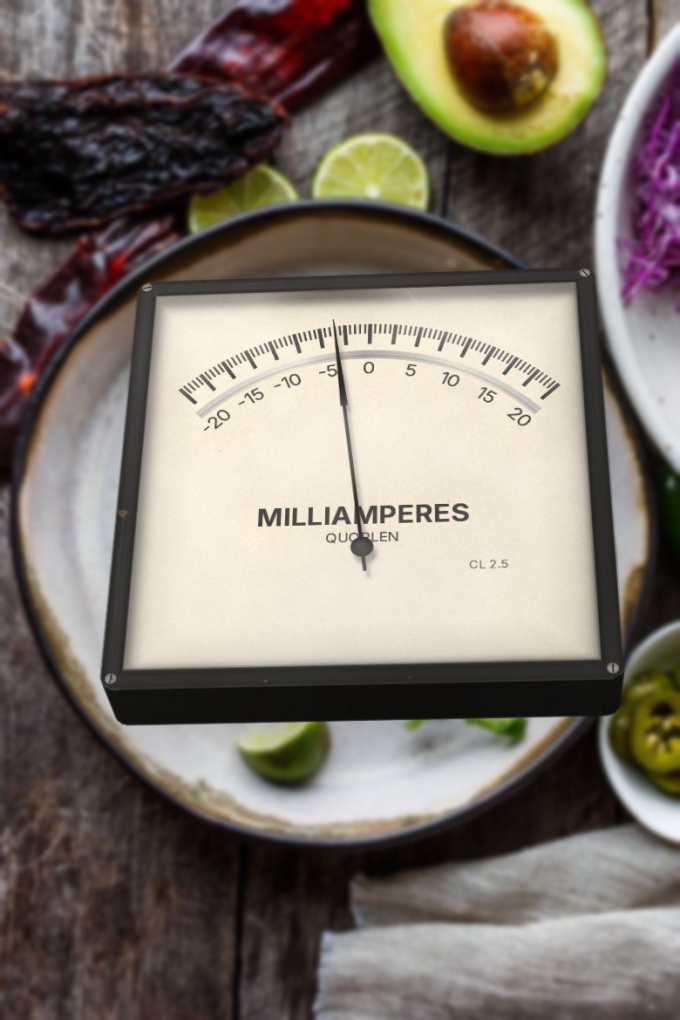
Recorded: -3.5 mA
